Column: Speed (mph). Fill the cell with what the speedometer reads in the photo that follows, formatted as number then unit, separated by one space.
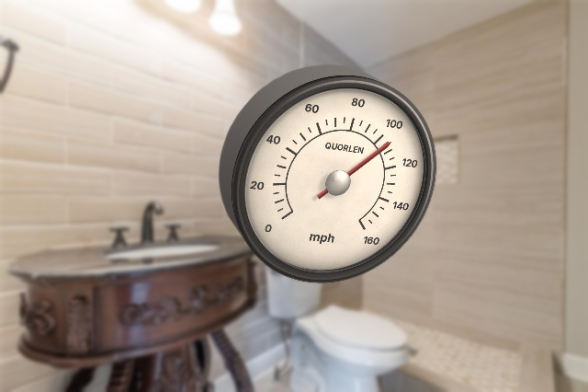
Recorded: 105 mph
